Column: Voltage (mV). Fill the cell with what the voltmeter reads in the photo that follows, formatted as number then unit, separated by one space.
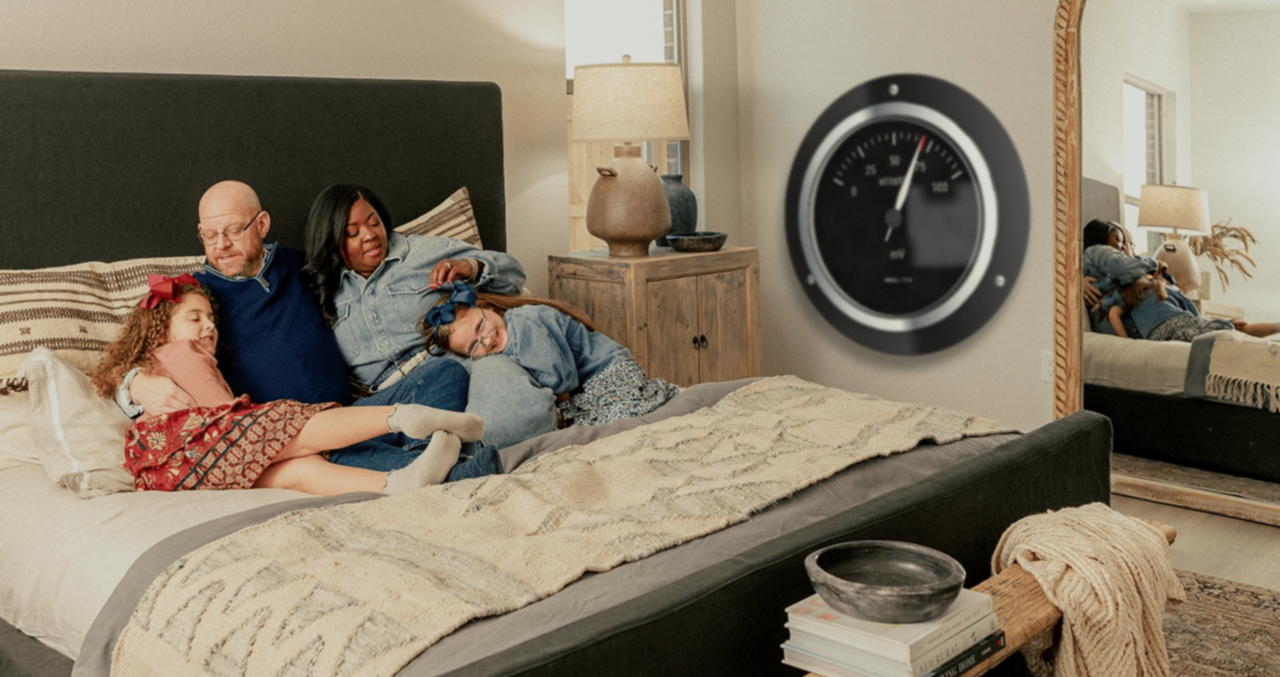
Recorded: 70 mV
